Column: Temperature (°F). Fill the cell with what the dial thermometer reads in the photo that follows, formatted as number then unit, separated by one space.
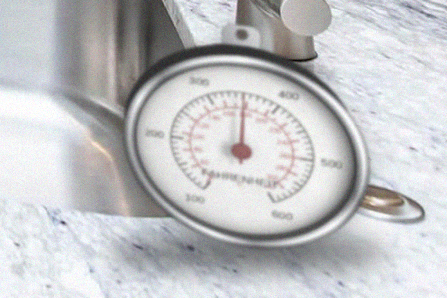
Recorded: 350 °F
